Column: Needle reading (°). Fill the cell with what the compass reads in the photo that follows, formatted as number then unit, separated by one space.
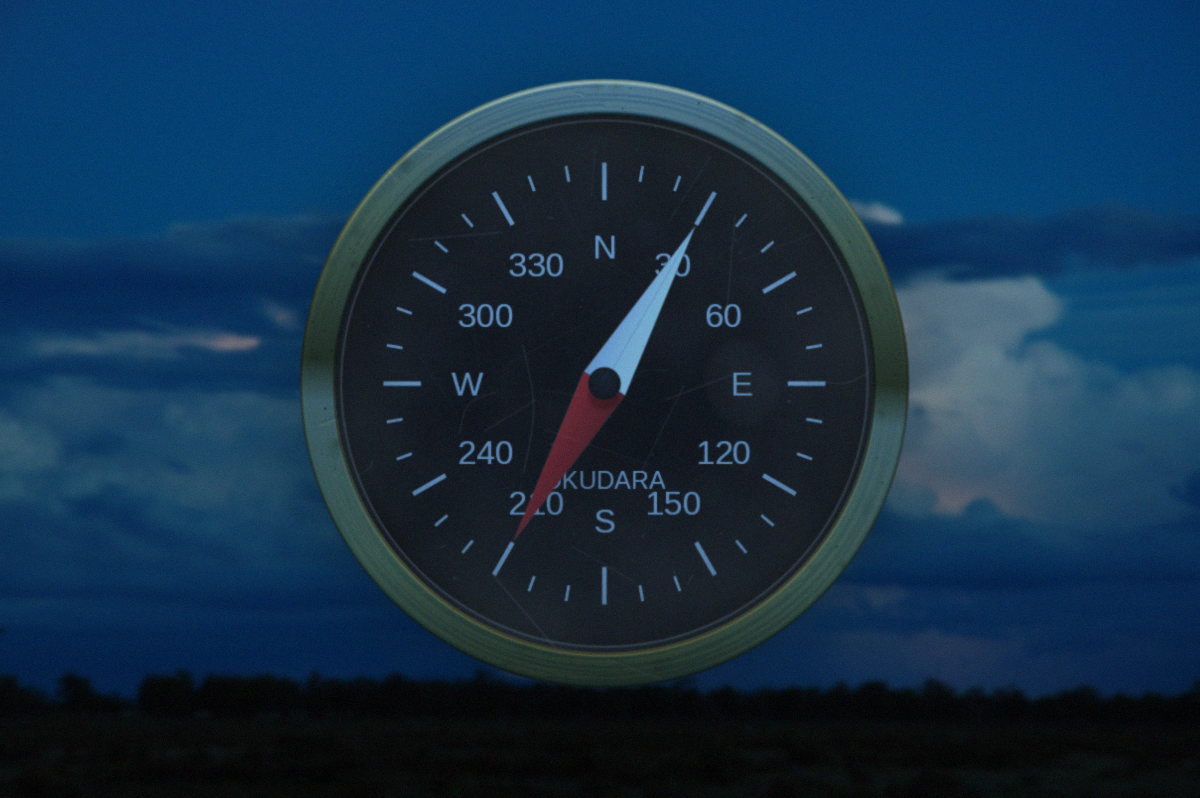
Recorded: 210 °
